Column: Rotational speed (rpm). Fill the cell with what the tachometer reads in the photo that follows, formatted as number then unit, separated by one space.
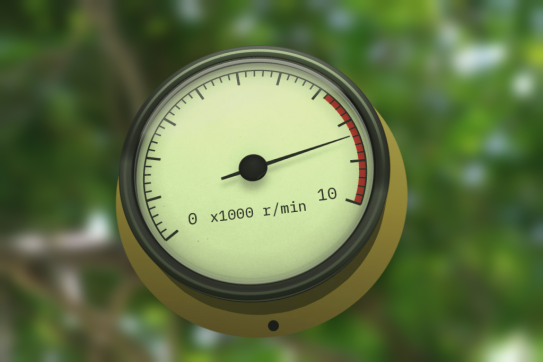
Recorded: 8400 rpm
